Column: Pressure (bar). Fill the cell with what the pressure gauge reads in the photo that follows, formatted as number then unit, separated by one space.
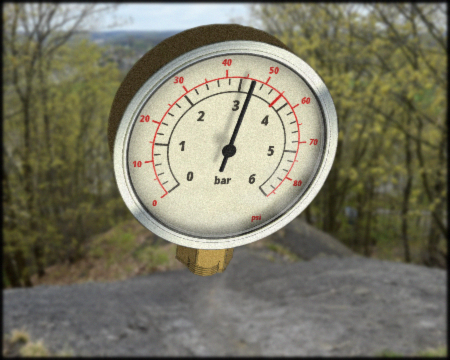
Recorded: 3.2 bar
